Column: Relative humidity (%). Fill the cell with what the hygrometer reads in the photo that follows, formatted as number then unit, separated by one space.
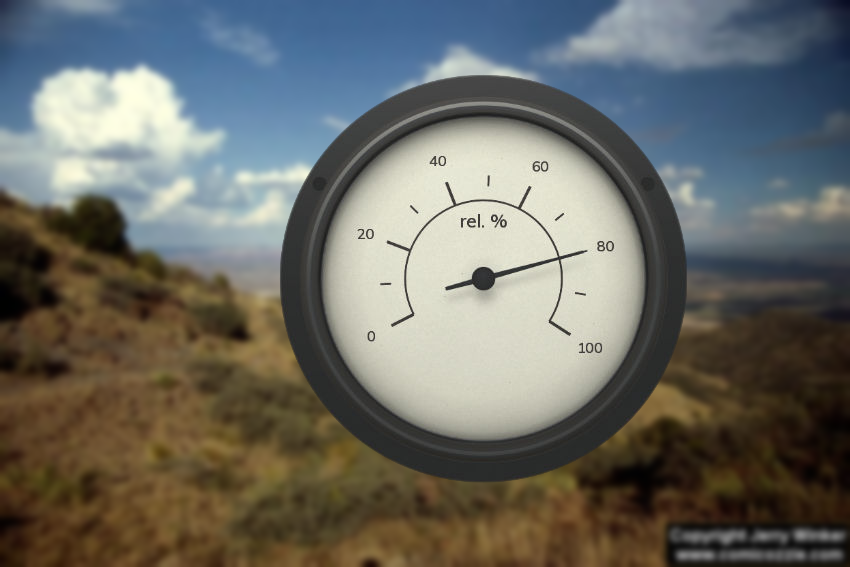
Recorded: 80 %
